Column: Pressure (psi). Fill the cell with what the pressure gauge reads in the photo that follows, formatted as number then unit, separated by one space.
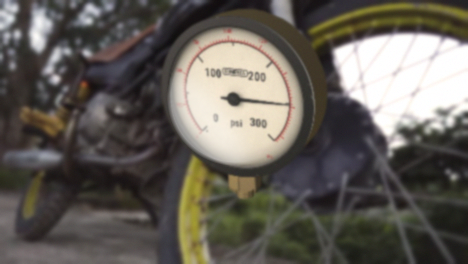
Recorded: 250 psi
